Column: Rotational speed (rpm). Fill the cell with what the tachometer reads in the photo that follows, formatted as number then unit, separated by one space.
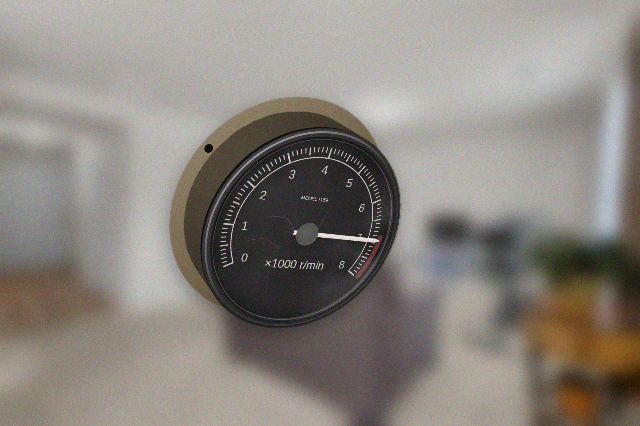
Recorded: 7000 rpm
